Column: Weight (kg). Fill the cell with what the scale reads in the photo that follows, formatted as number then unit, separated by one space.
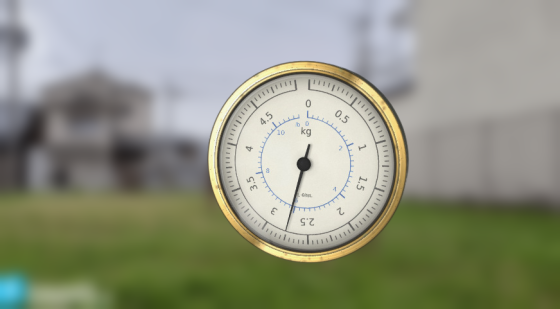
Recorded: 2.75 kg
